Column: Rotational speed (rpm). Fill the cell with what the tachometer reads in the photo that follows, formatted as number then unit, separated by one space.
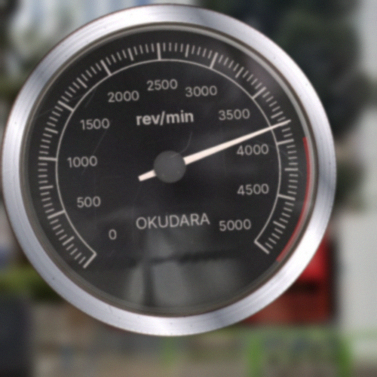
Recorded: 3850 rpm
